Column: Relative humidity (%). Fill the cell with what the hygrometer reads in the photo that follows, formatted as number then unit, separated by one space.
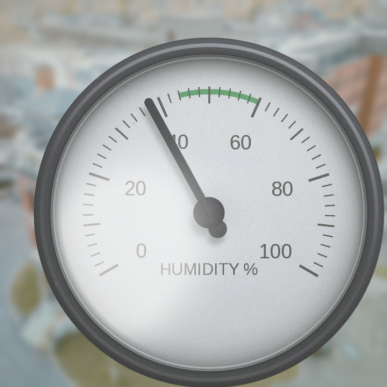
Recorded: 38 %
